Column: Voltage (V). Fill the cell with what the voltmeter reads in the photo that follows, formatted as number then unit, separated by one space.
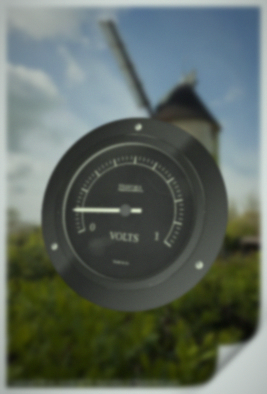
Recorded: 0.1 V
